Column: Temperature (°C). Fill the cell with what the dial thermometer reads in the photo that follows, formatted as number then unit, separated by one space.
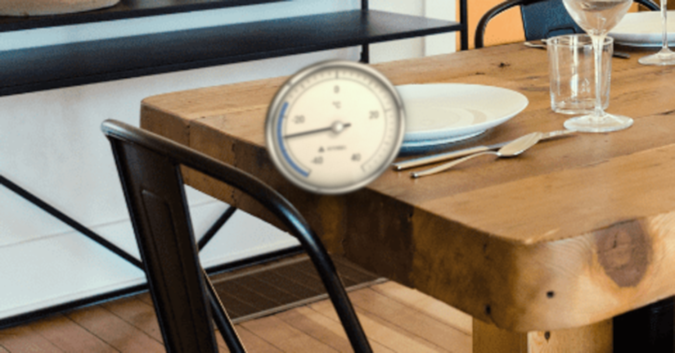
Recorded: -26 °C
